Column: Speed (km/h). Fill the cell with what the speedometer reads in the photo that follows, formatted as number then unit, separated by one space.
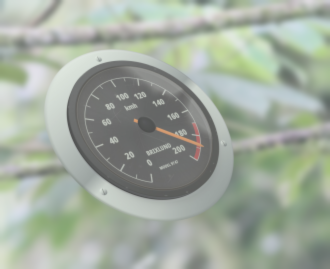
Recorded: 190 km/h
